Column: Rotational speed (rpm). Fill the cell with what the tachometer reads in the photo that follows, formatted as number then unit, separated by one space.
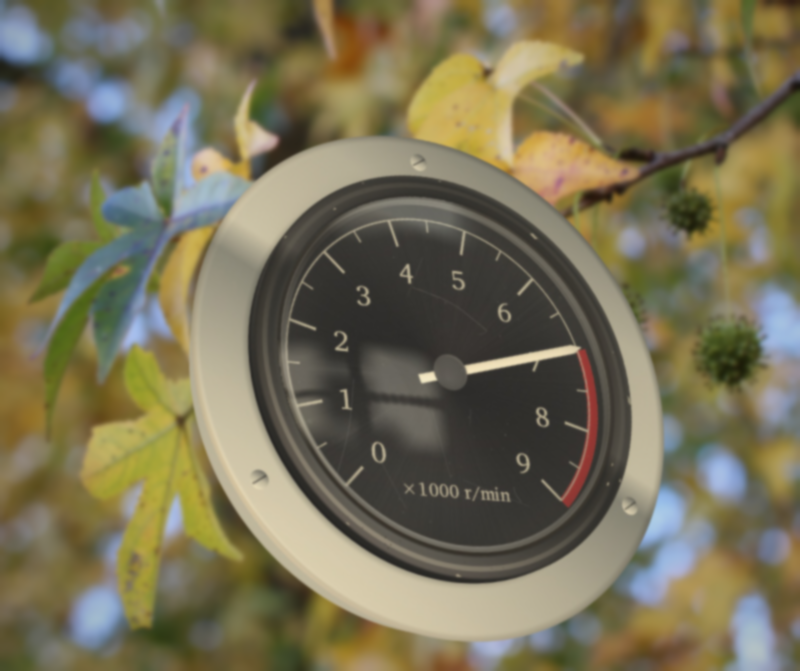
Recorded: 7000 rpm
